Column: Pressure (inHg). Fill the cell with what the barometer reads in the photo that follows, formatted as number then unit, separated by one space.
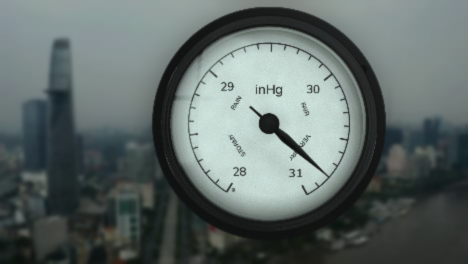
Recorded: 30.8 inHg
